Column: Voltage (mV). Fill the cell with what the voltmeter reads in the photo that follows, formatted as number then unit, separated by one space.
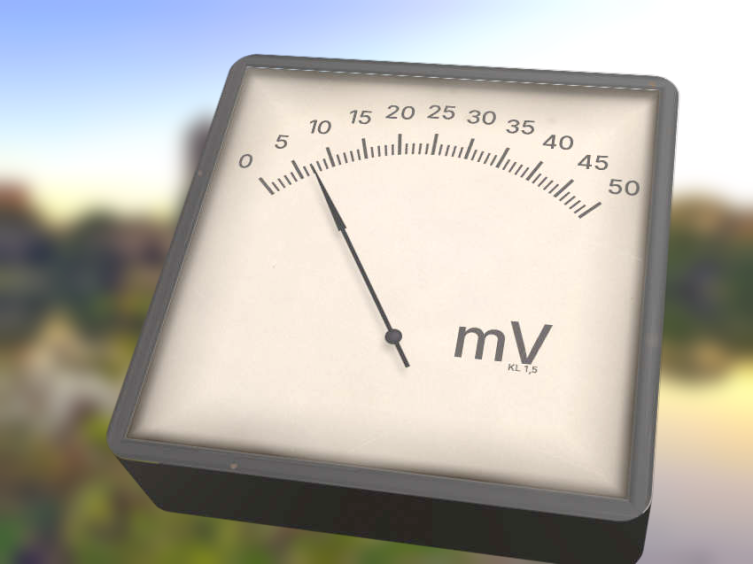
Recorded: 7 mV
